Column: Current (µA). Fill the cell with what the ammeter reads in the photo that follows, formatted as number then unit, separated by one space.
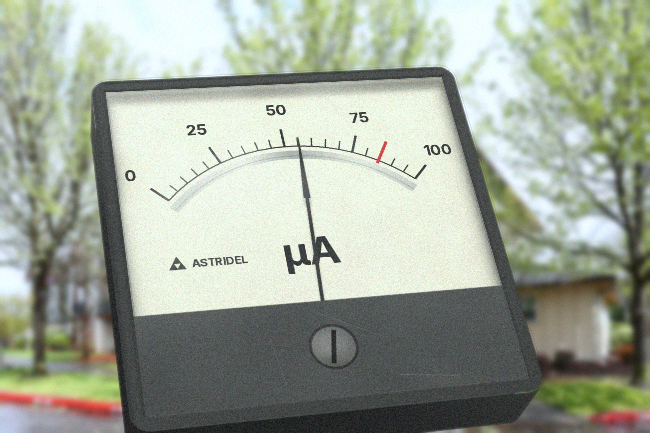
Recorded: 55 µA
